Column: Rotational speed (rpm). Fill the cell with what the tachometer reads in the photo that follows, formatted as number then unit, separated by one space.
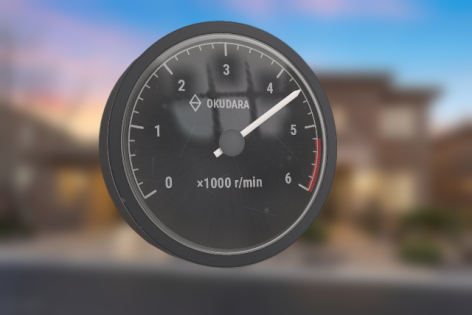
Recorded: 4400 rpm
